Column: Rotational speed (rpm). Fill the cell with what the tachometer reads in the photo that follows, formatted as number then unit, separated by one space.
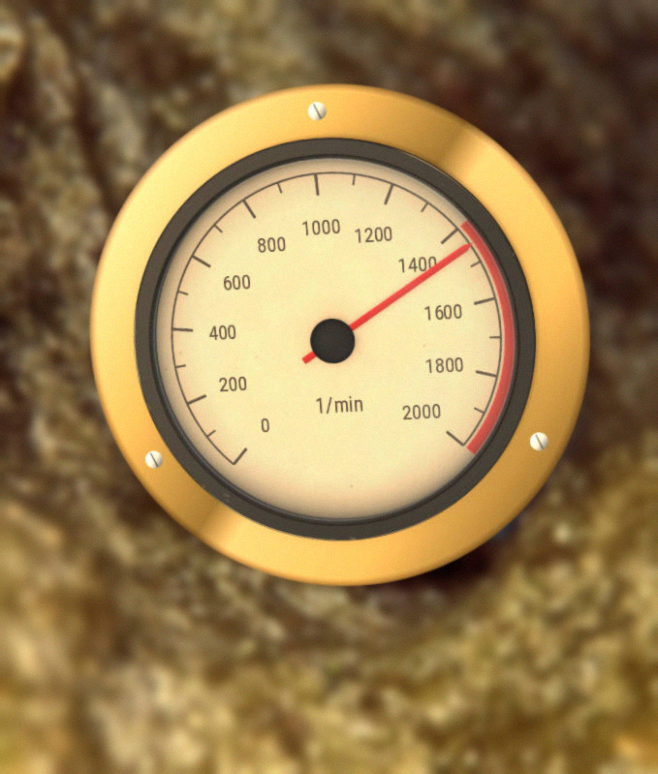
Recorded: 1450 rpm
